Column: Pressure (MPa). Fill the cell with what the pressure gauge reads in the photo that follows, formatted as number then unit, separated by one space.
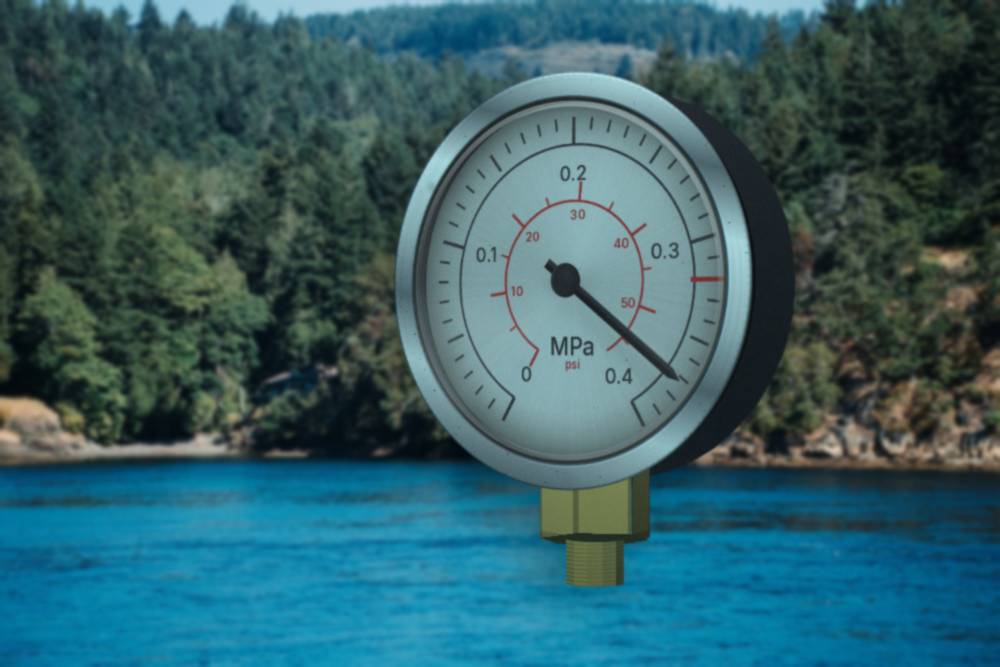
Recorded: 0.37 MPa
